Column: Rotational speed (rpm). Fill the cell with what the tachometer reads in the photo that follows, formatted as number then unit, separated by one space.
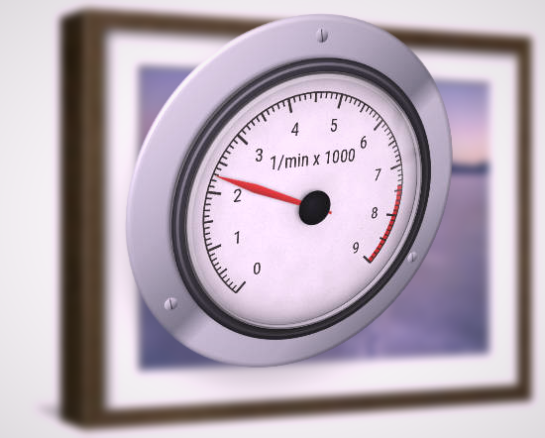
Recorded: 2300 rpm
